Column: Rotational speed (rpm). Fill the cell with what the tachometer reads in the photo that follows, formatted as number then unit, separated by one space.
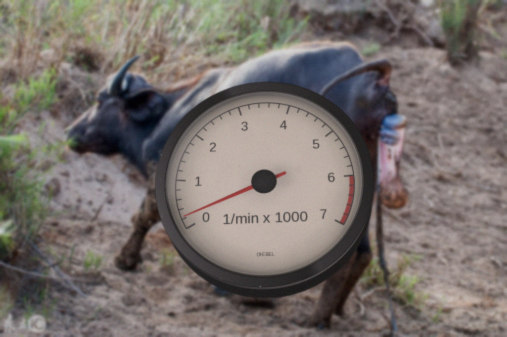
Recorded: 200 rpm
